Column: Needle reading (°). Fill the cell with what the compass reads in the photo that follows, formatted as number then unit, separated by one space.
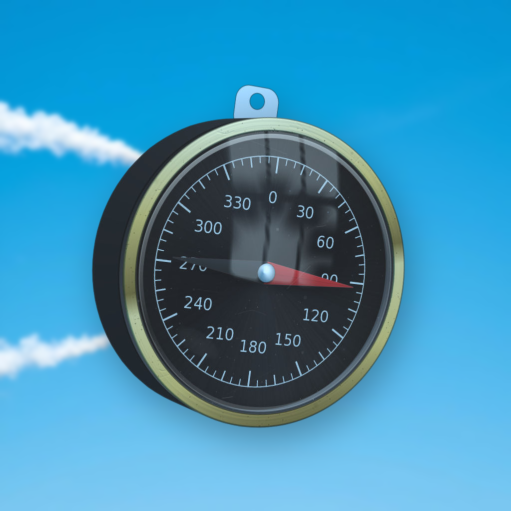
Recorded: 92.5 °
